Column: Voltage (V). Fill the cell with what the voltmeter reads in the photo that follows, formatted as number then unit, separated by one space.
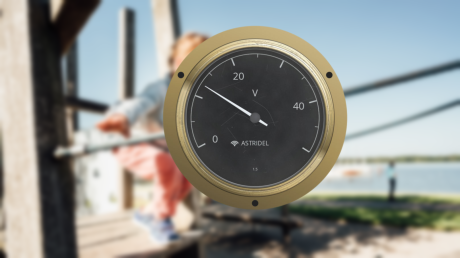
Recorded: 12.5 V
